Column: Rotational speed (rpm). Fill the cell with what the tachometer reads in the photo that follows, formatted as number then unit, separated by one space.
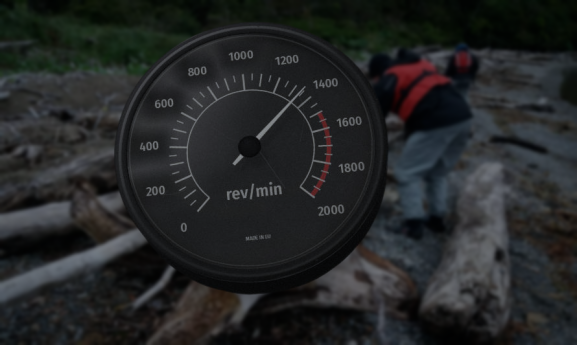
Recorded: 1350 rpm
